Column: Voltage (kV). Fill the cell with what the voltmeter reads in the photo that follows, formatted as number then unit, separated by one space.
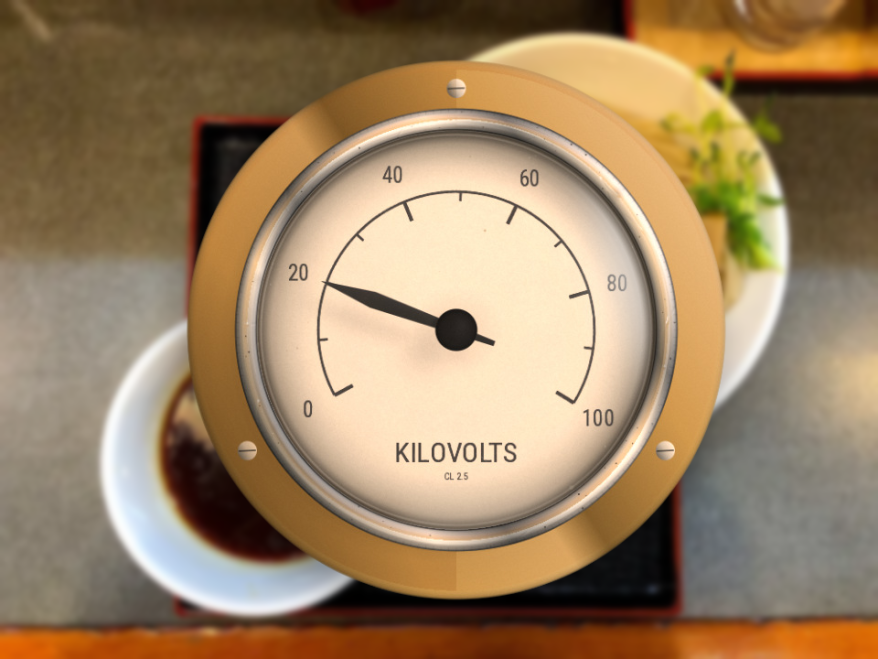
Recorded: 20 kV
